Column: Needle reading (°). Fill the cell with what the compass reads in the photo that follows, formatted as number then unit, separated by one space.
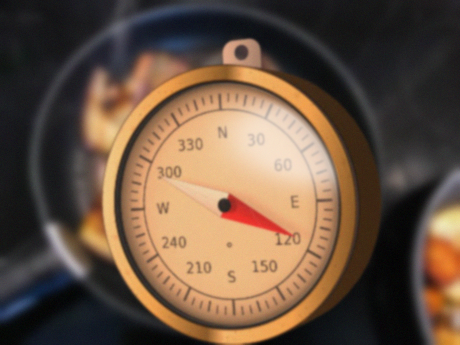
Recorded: 115 °
